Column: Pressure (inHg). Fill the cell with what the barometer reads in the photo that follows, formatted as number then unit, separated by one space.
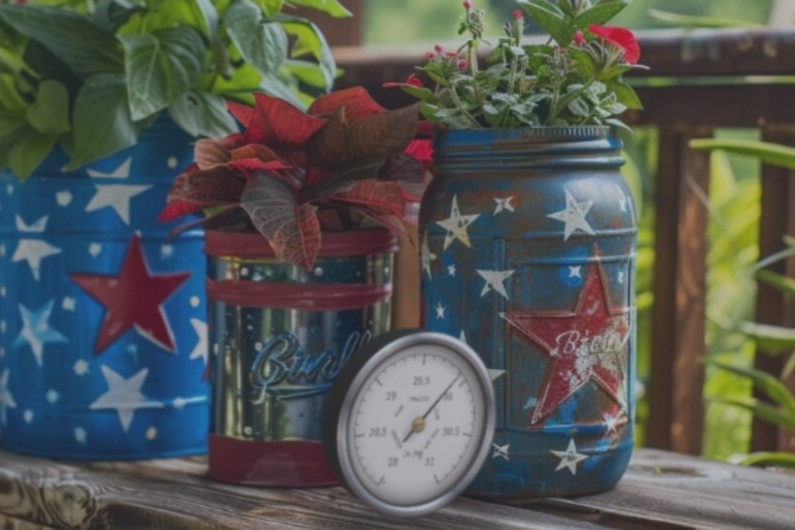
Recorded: 29.9 inHg
